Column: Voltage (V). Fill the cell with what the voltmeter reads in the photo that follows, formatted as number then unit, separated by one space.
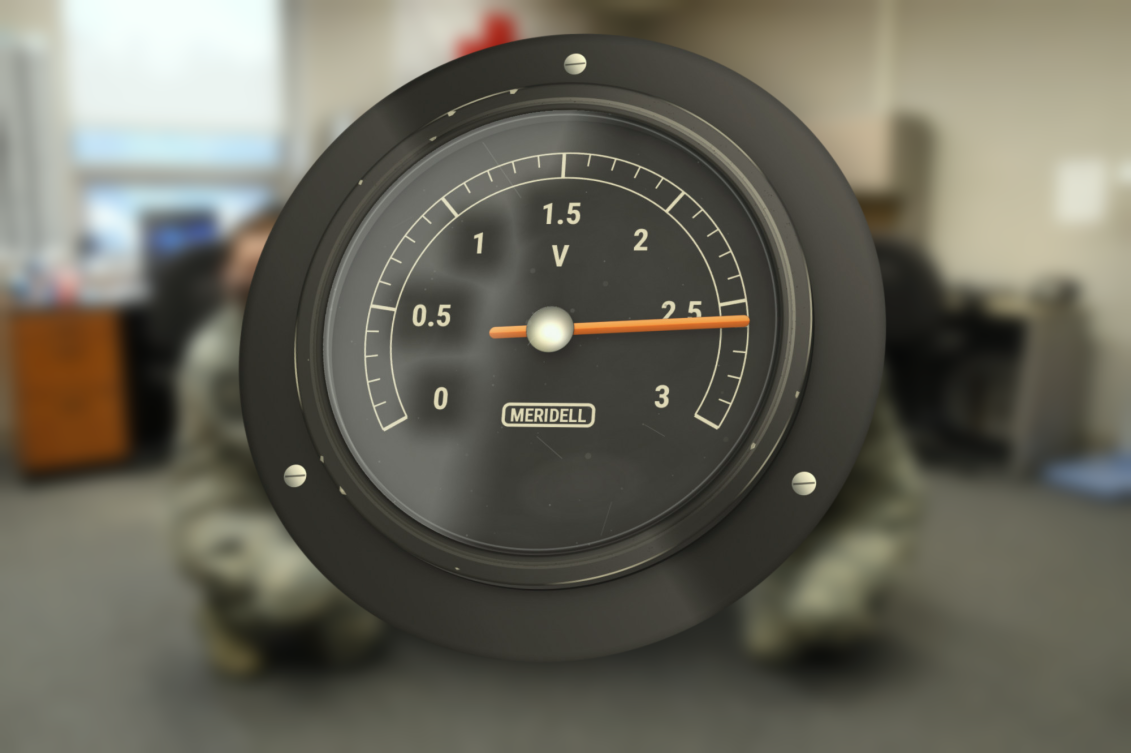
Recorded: 2.6 V
